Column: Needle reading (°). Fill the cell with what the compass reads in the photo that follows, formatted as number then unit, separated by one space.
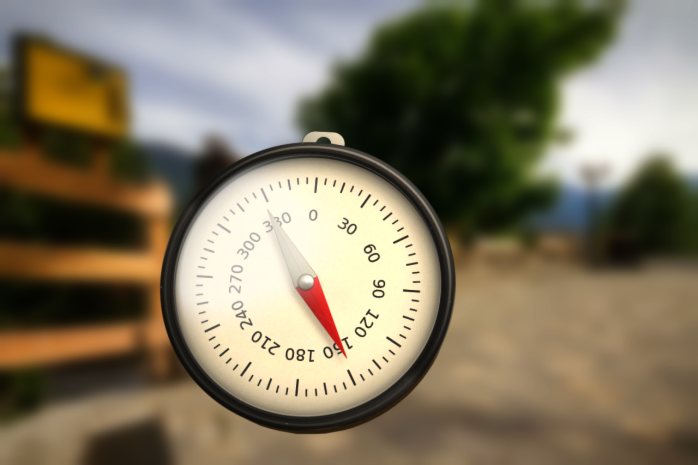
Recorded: 147.5 °
